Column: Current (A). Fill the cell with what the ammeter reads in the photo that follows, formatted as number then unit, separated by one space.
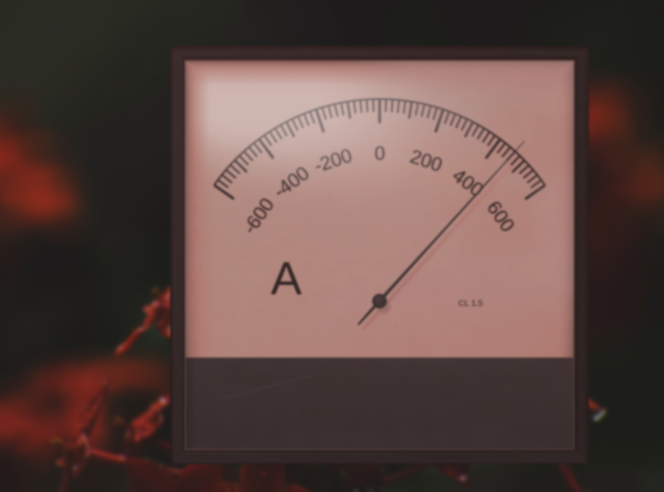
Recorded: 460 A
